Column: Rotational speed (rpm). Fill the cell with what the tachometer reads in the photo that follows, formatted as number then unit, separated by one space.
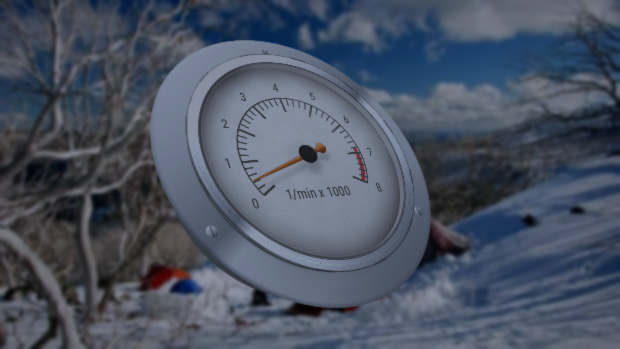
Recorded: 400 rpm
